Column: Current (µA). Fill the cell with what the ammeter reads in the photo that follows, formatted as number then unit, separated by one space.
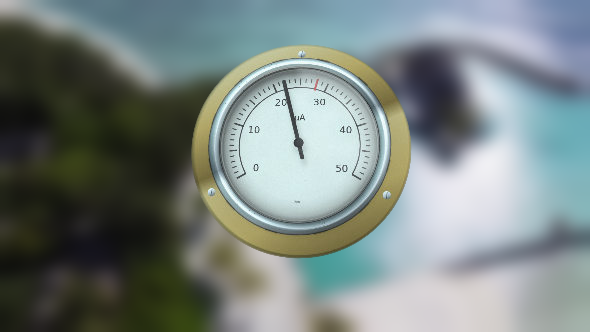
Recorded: 22 µA
